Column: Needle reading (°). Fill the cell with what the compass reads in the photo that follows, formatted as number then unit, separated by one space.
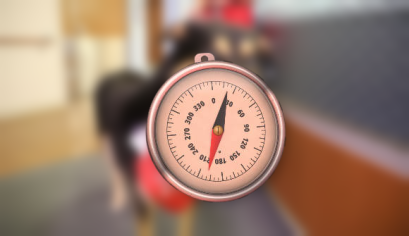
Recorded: 200 °
